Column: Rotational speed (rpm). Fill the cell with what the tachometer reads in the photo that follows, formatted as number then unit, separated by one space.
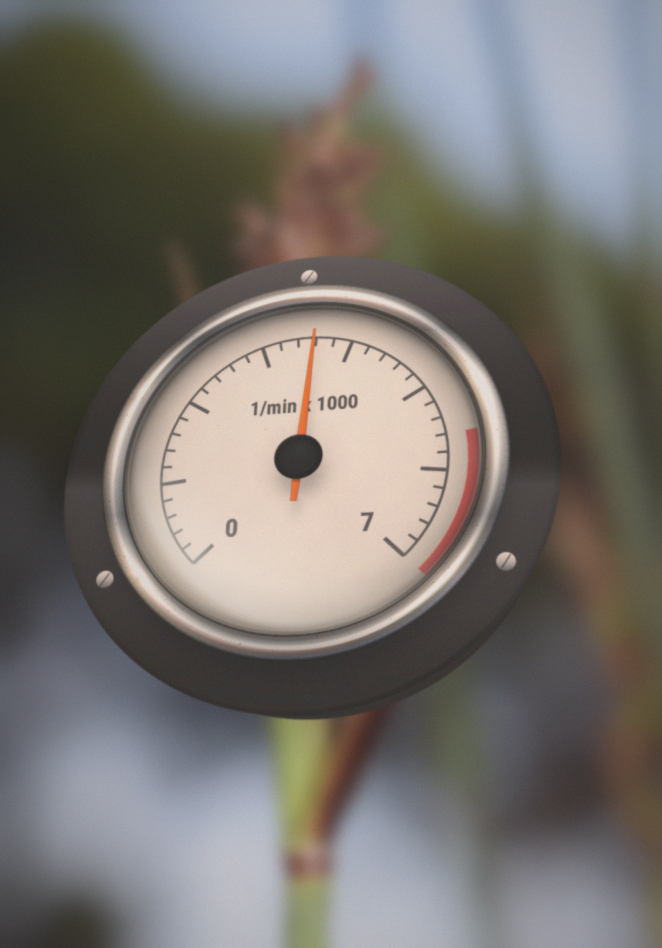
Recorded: 3600 rpm
